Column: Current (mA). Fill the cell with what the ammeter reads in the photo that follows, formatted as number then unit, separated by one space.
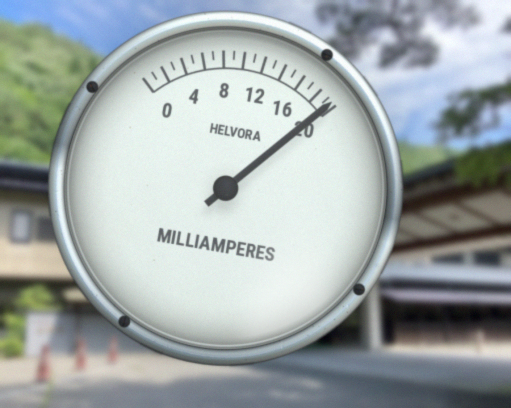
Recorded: 19.5 mA
